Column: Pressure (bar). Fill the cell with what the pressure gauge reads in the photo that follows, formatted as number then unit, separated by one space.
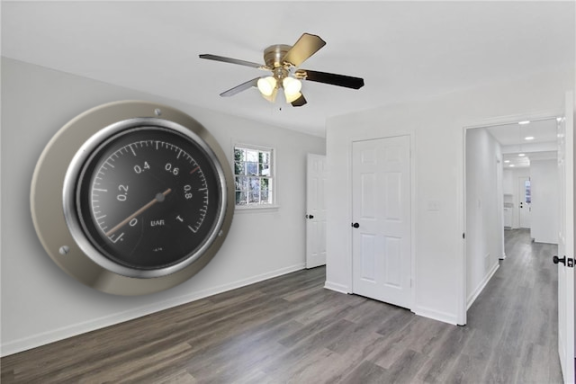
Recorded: 0.04 bar
